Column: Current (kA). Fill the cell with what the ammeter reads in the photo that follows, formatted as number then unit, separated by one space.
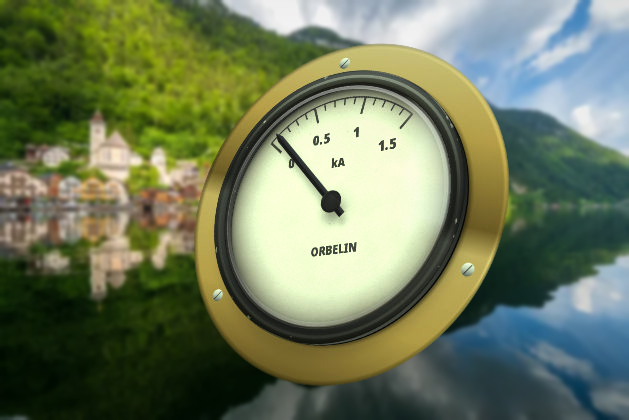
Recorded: 0.1 kA
